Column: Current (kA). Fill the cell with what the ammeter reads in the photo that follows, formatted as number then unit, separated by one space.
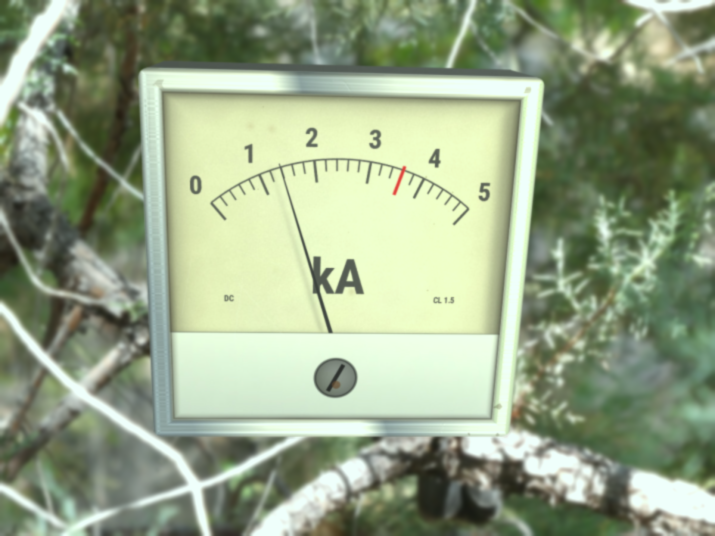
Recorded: 1.4 kA
